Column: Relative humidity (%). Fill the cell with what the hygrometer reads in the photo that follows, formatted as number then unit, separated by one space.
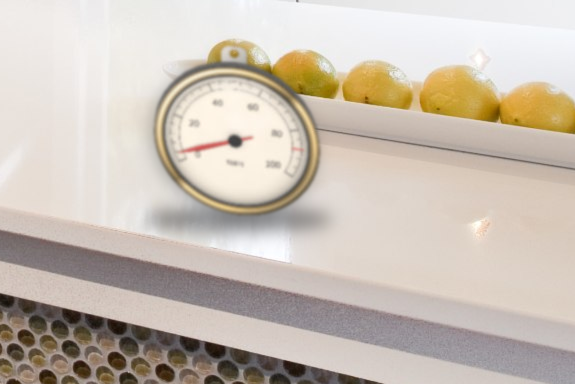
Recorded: 4 %
